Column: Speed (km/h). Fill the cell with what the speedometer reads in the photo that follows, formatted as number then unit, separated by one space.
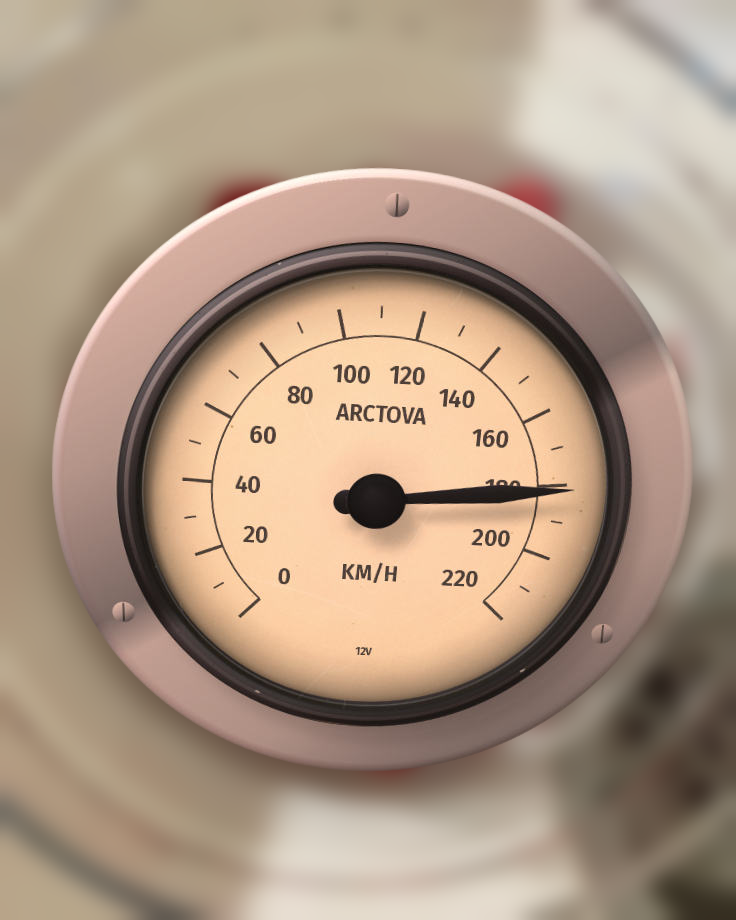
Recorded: 180 km/h
